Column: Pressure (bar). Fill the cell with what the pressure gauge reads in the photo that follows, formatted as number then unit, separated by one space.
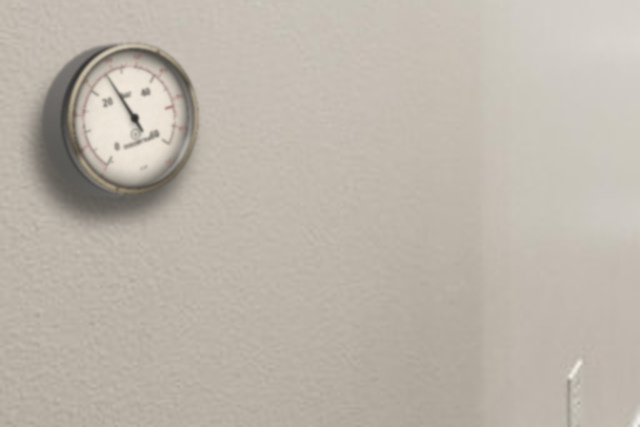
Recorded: 25 bar
